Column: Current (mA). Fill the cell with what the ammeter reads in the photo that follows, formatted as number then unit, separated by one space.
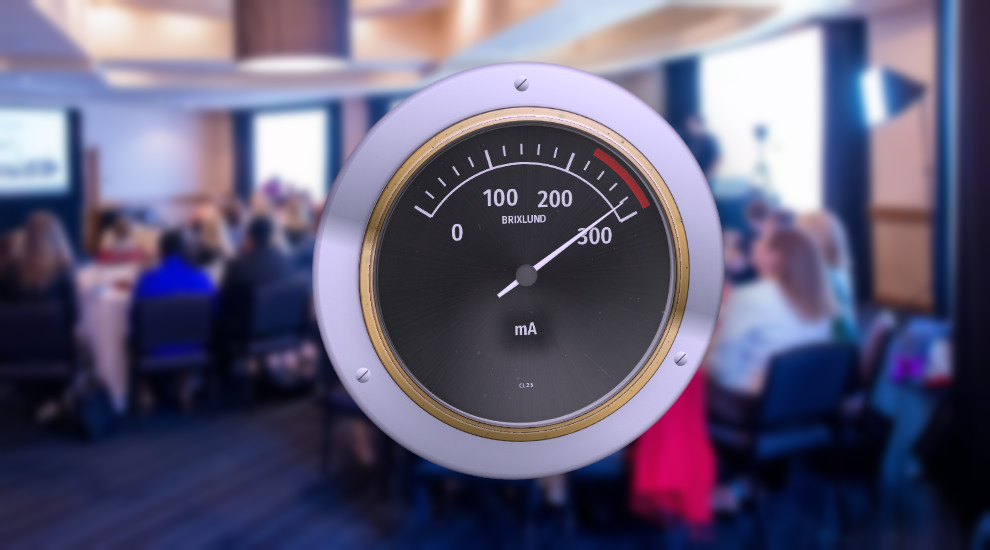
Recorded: 280 mA
